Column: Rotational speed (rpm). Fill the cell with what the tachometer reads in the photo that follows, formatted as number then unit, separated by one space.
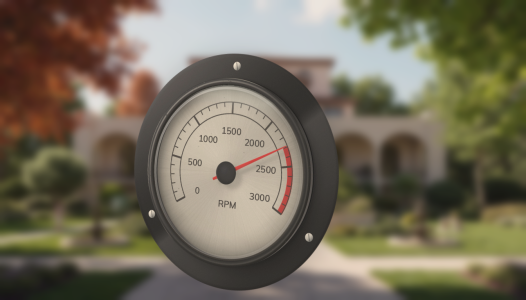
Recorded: 2300 rpm
